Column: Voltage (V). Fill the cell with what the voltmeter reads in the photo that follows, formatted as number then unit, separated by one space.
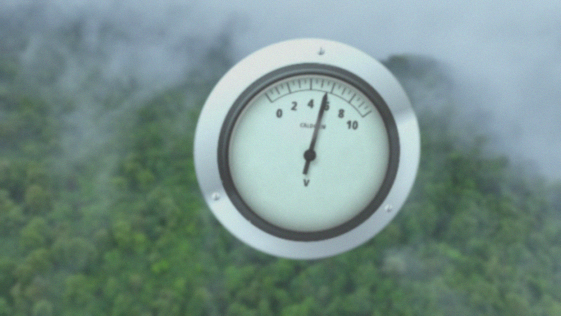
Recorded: 5.5 V
